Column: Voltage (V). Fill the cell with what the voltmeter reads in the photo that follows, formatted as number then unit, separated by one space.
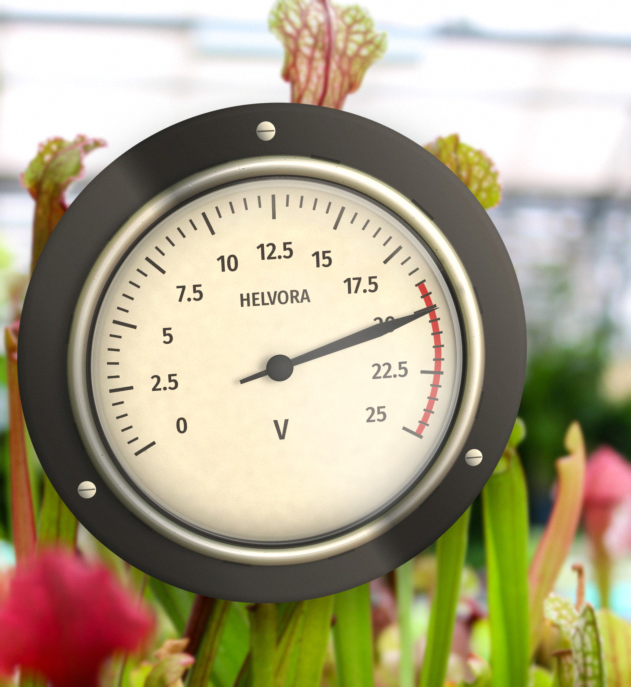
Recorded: 20 V
